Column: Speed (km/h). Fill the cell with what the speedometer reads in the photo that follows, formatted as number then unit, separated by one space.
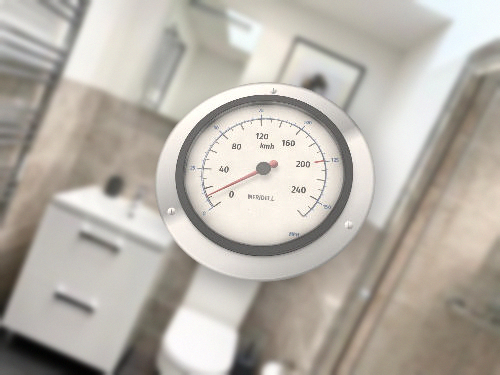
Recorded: 10 km/h
